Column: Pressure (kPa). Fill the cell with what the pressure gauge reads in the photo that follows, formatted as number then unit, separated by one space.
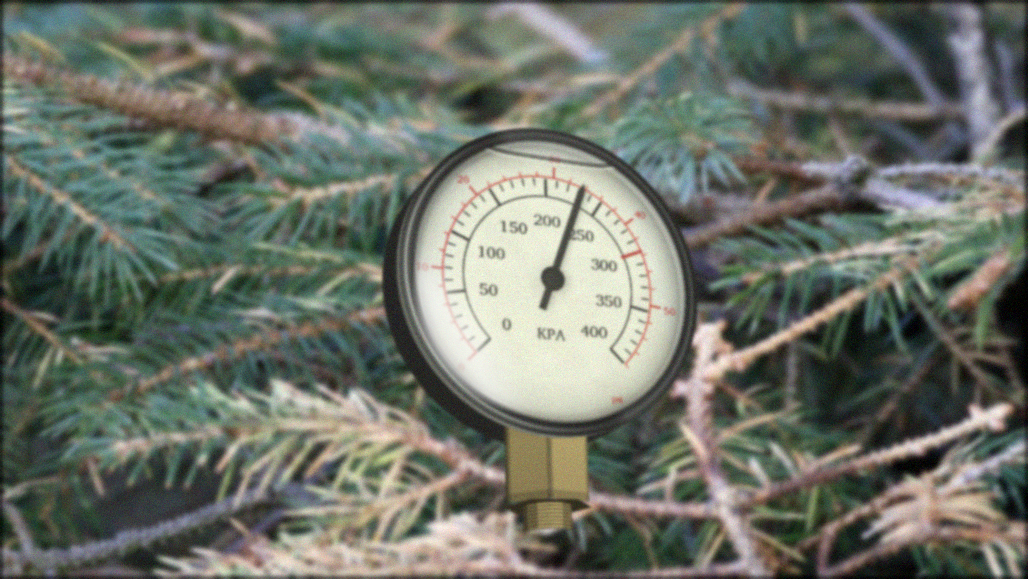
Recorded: 230 kPa
